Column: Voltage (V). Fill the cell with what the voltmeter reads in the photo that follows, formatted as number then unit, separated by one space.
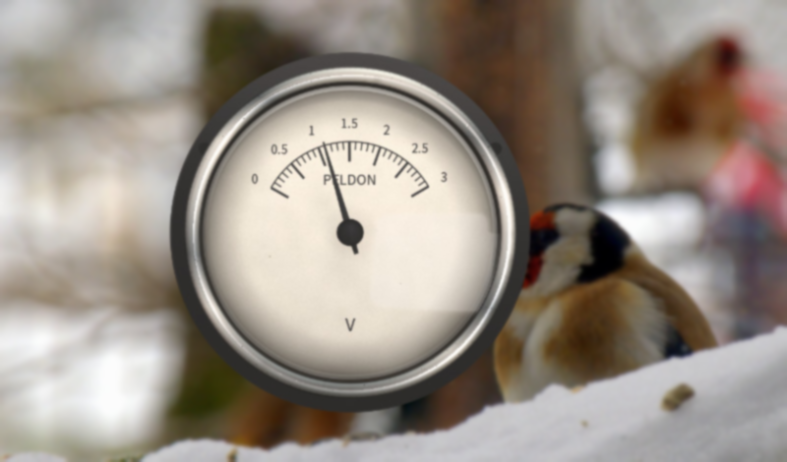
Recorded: 1.1 V
